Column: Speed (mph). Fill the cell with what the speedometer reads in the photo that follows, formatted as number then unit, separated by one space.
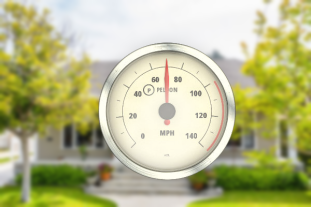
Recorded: 70 mph
